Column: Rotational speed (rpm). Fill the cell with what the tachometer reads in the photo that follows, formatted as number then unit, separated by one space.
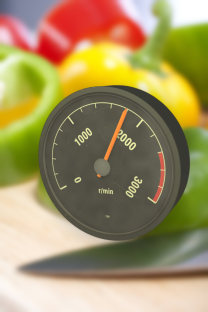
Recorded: 1800 rpm
